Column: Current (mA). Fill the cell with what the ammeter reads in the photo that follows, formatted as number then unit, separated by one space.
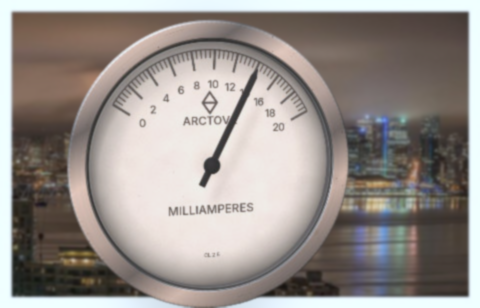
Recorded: 14 mA
